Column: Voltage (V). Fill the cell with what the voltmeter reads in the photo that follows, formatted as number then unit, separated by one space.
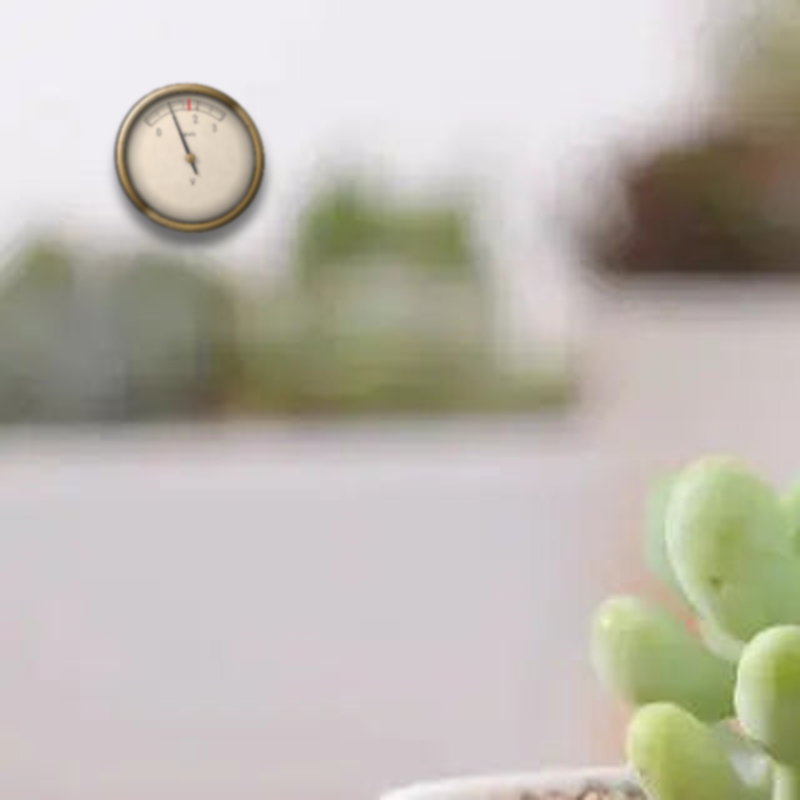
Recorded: 1 V
